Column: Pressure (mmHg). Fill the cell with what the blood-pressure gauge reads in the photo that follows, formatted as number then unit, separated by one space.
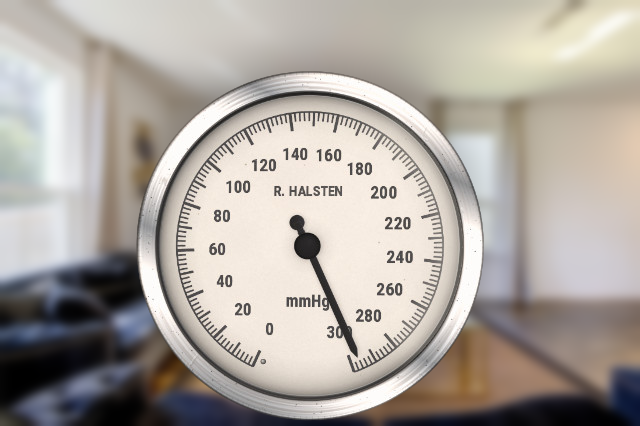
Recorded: 296 mmHg
